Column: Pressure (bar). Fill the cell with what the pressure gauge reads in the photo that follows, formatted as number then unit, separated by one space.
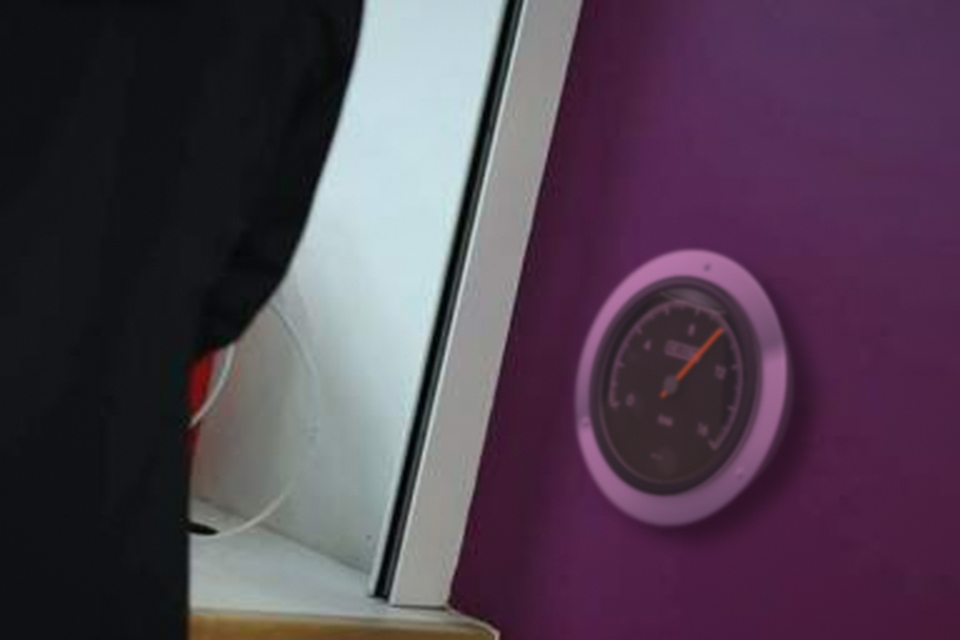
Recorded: 10 bar
